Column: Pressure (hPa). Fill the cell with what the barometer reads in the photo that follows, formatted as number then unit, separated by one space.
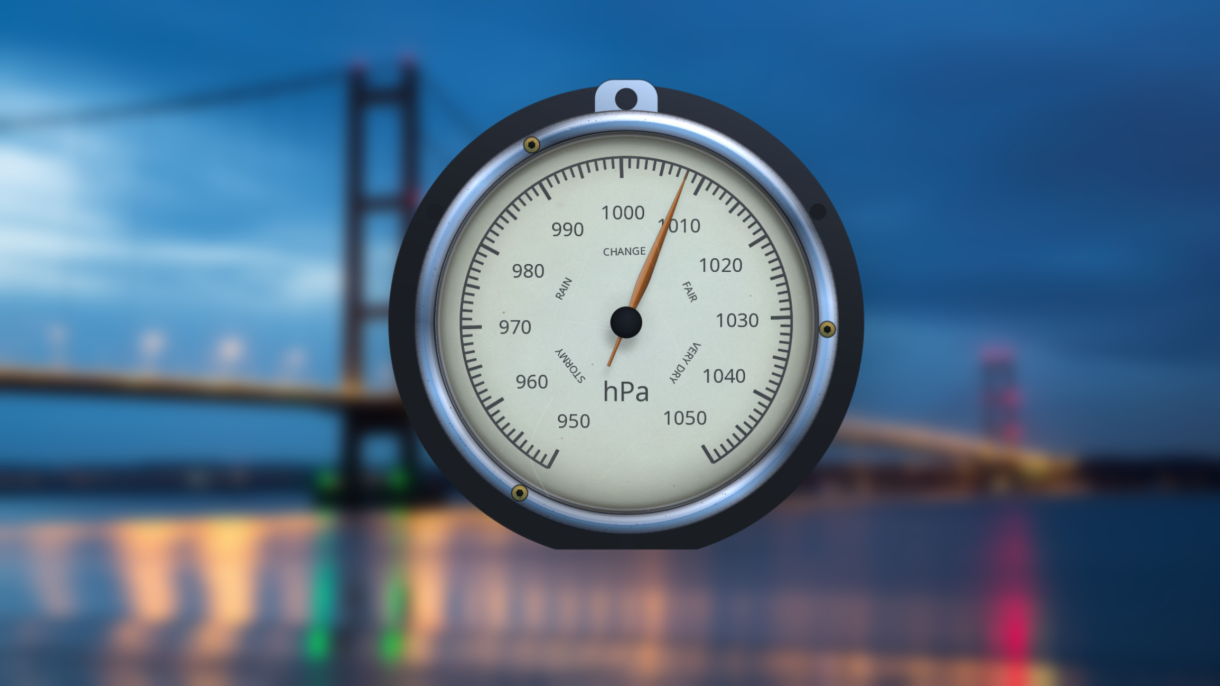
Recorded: 1008 hPa
